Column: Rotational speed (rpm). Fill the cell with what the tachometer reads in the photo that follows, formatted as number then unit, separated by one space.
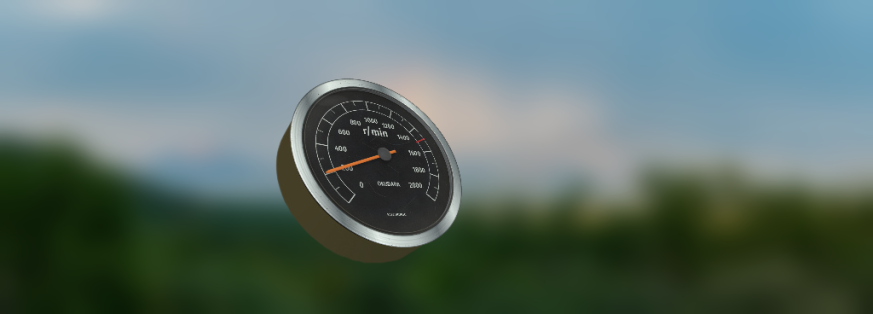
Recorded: 200 rpm
